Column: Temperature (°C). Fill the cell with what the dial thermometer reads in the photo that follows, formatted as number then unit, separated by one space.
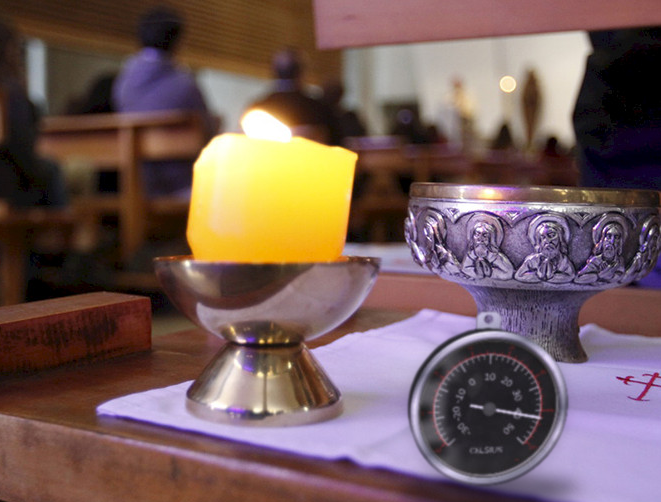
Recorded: 40 °C
